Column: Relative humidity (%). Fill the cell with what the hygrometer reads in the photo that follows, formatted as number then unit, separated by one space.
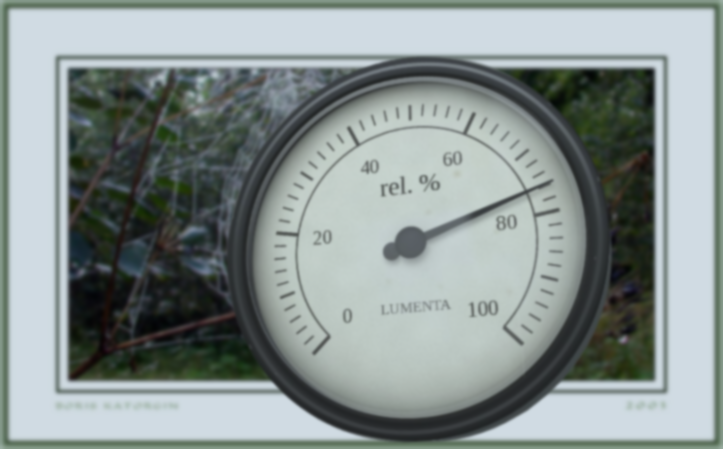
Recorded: 76 %
